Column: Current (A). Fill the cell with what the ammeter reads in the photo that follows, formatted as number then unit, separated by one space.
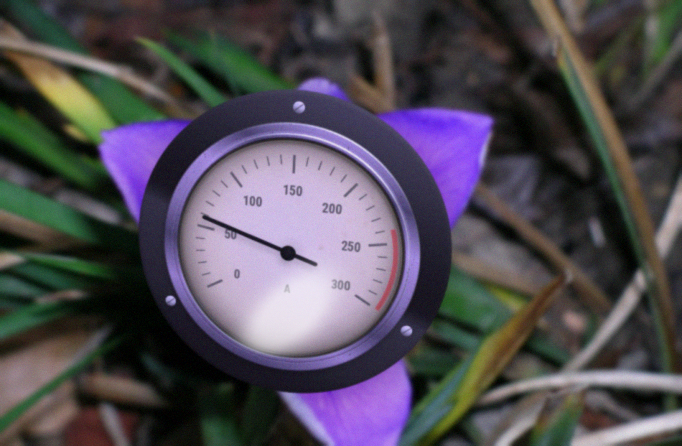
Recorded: 60 A
